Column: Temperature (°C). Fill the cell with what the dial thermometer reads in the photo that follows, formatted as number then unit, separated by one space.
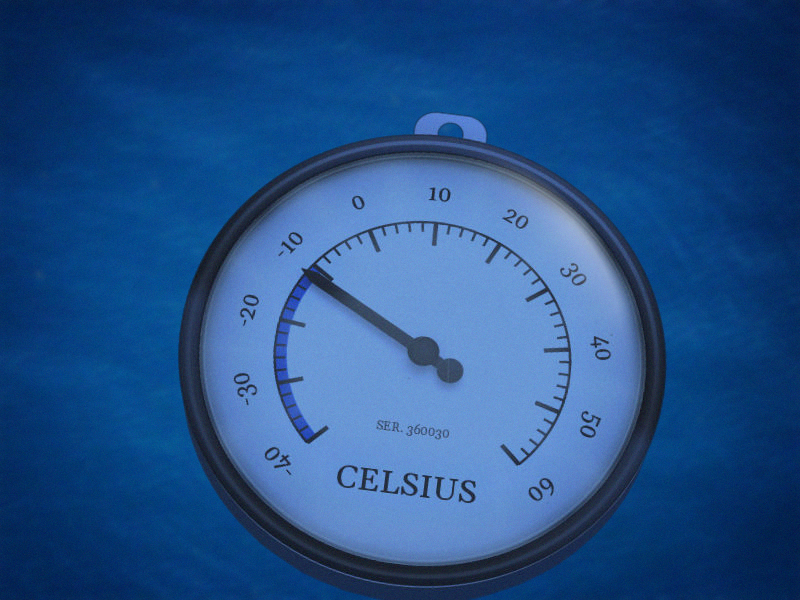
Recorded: -12 °C
